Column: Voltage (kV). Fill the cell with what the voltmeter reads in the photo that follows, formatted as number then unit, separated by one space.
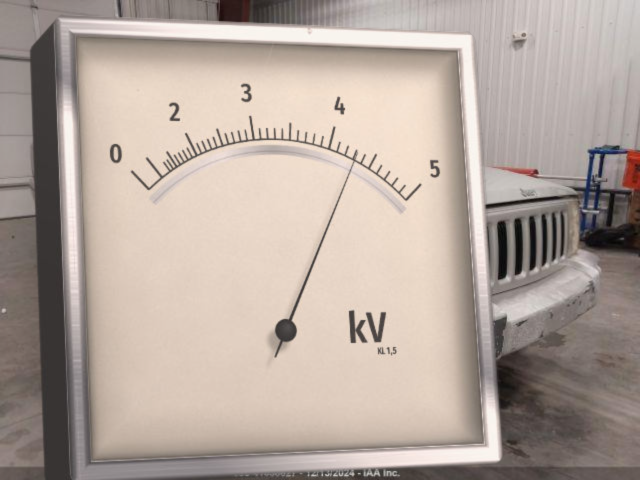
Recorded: 4.3 kV
